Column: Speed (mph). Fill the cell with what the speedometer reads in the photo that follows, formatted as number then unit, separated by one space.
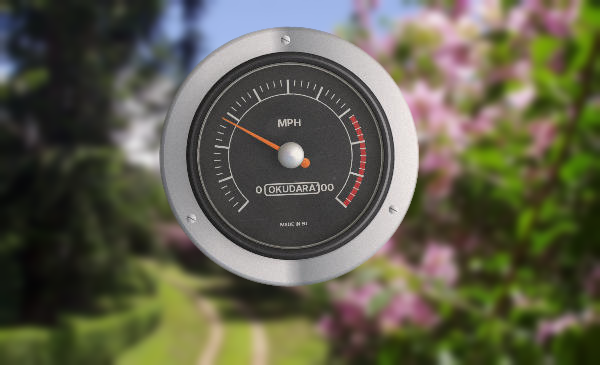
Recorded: 28 mph
